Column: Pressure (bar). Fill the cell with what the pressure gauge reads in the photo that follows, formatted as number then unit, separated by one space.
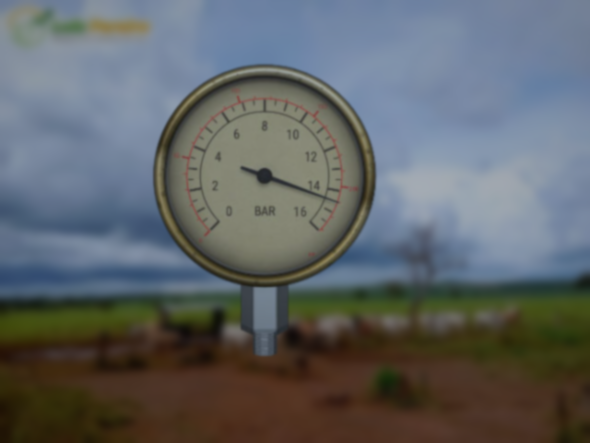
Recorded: 14.5 bar
